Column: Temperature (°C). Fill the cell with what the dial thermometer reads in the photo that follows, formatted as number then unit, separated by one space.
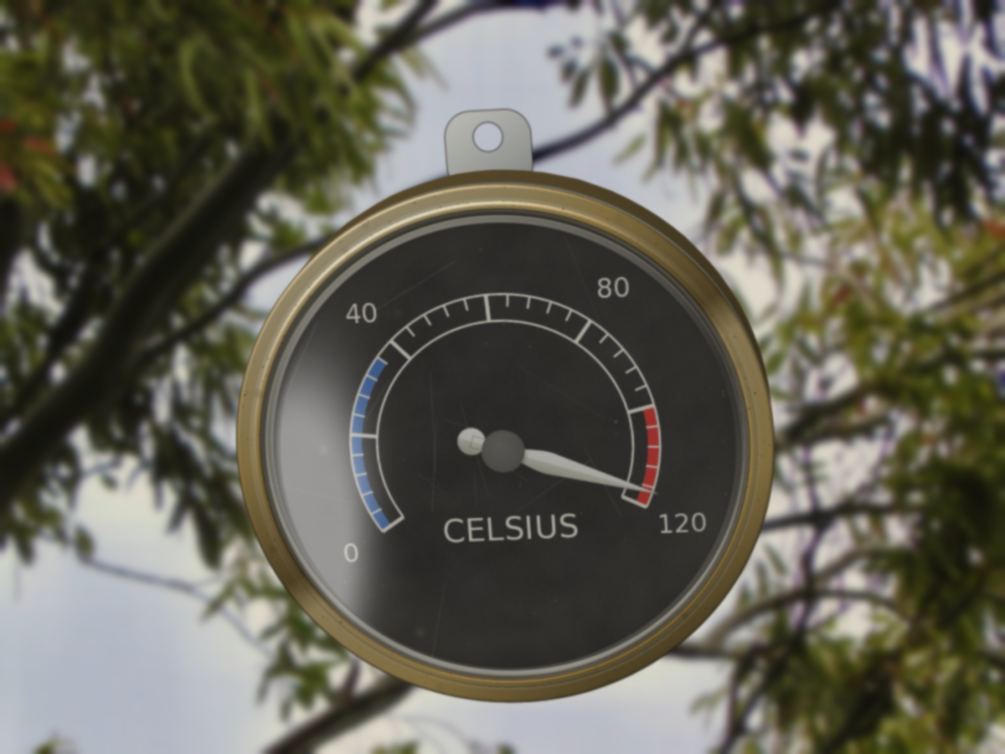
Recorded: 116 °C
